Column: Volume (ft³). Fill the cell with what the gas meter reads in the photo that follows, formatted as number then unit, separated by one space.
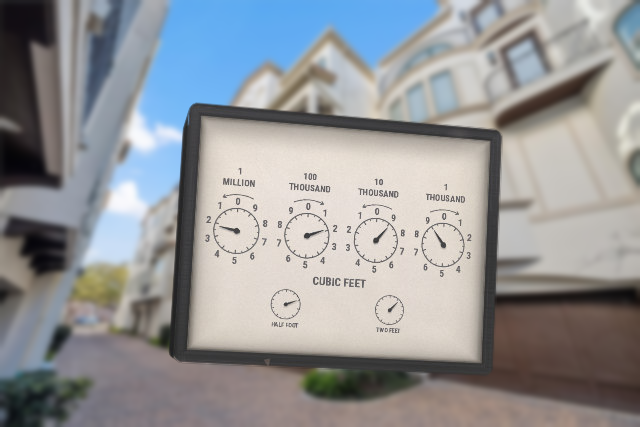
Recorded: 218900 ft³
